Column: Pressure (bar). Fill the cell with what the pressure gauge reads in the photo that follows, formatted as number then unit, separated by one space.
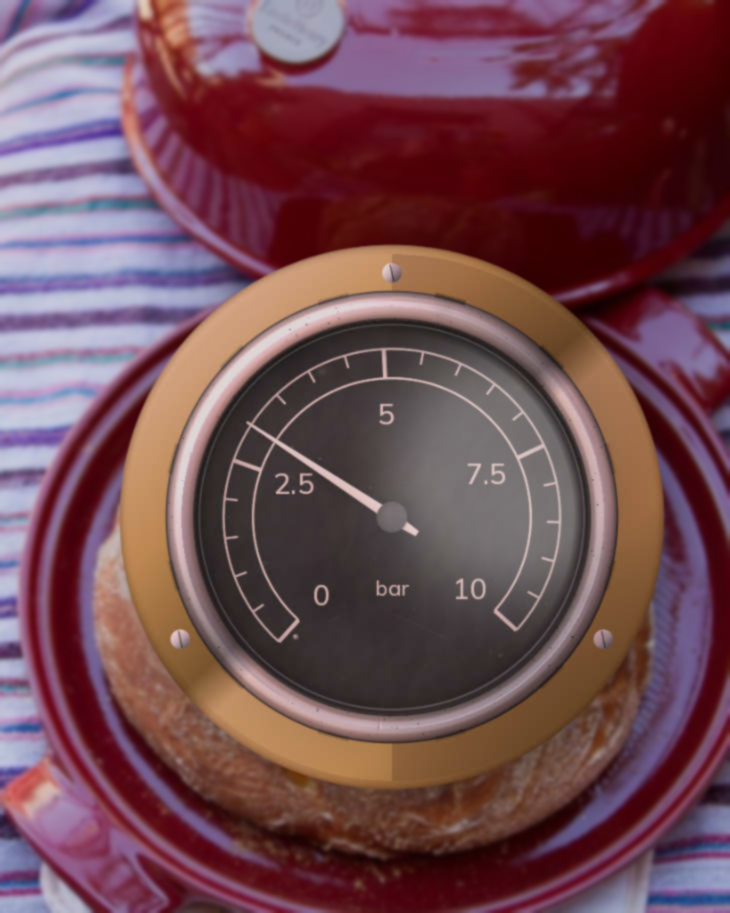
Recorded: 3 bar
